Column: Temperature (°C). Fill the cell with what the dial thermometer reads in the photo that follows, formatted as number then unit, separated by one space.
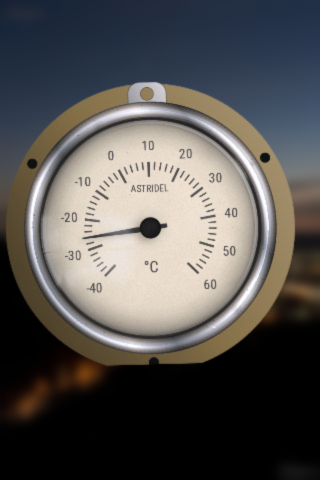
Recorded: -26 °C
